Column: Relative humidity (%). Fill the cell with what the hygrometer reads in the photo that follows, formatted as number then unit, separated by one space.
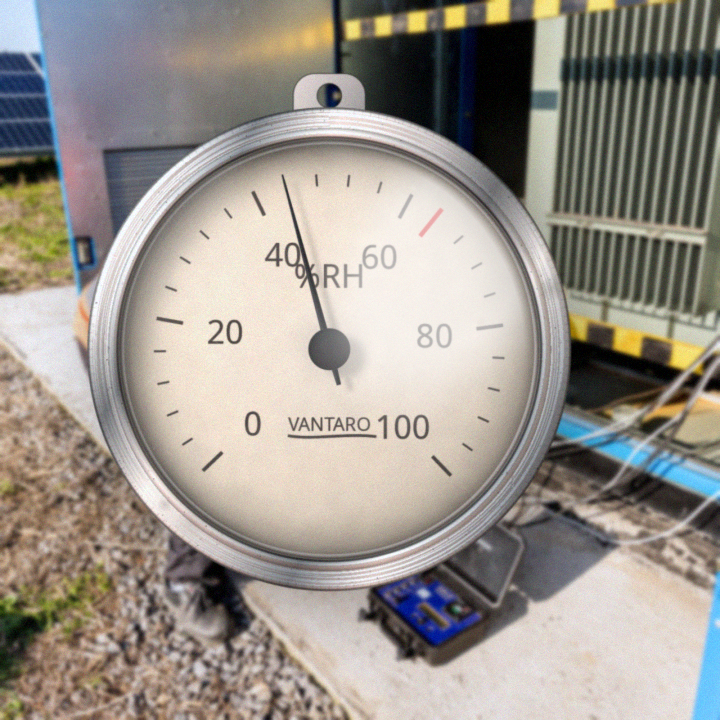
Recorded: 44 %
